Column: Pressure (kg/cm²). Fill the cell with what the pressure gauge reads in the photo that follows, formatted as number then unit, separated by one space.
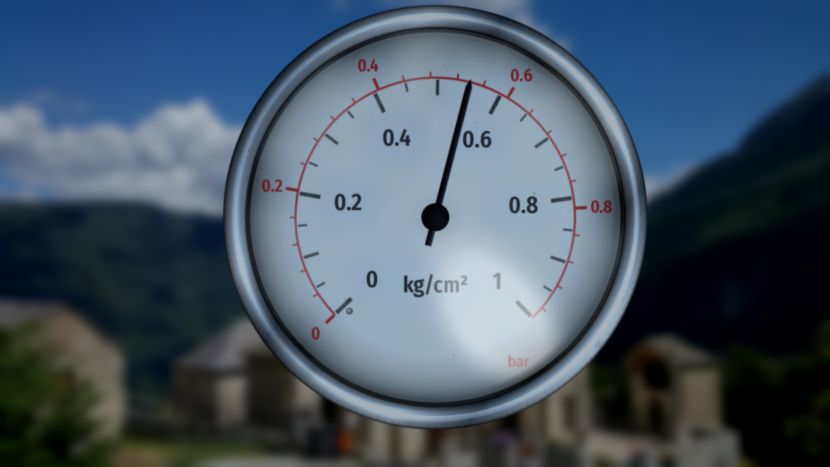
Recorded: 0.55 kg/cm²
